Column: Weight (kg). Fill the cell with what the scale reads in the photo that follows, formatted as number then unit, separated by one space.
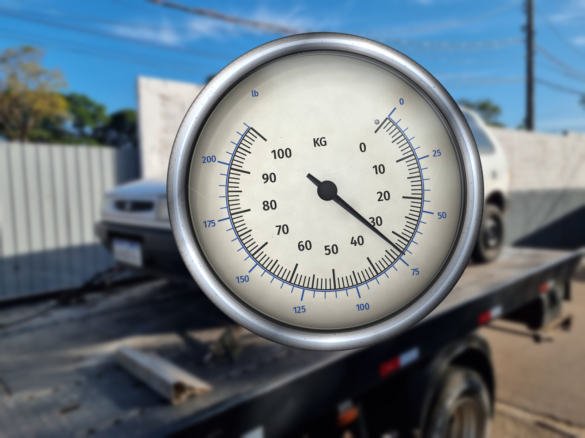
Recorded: 33 kg
